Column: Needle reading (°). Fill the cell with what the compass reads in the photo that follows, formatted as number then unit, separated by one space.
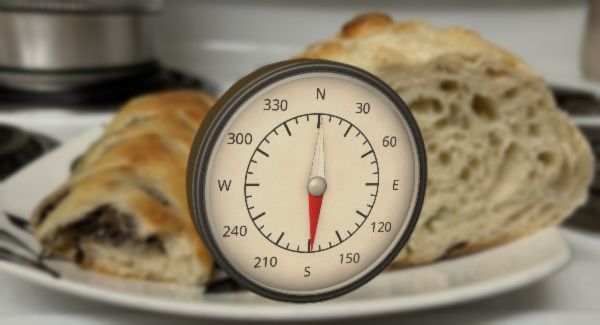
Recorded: 180 °
